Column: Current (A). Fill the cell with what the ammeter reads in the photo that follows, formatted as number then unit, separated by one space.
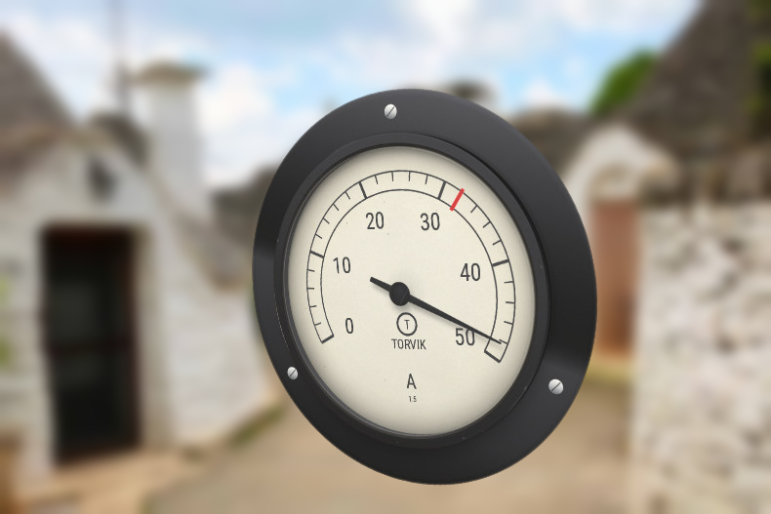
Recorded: 48 A
